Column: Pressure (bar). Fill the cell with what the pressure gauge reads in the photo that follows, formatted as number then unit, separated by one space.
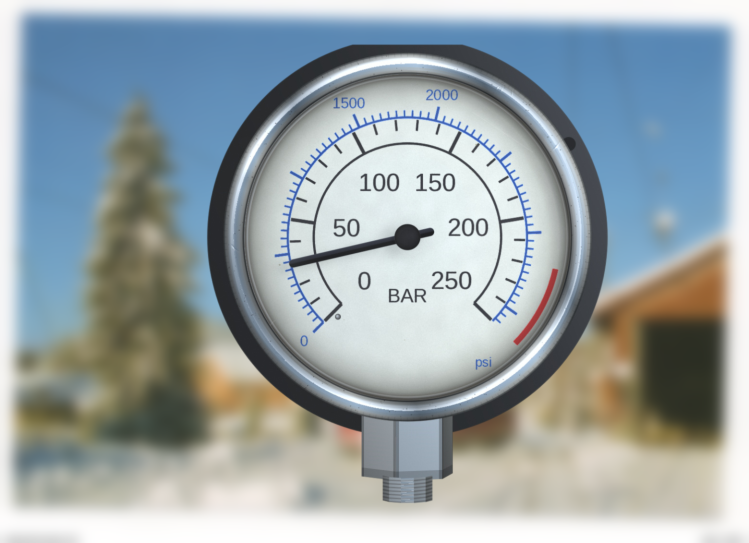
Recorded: 30 bar
